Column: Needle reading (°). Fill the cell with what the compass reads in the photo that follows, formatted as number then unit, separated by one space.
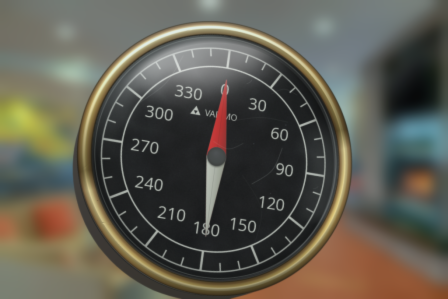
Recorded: 0 °
